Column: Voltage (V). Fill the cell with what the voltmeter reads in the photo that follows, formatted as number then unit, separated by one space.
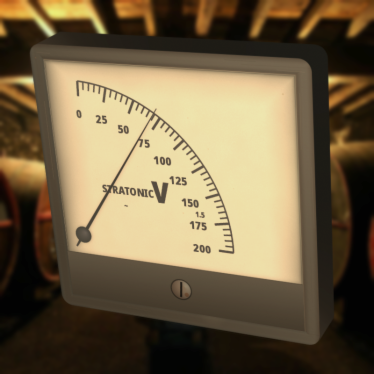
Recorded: 70 V
